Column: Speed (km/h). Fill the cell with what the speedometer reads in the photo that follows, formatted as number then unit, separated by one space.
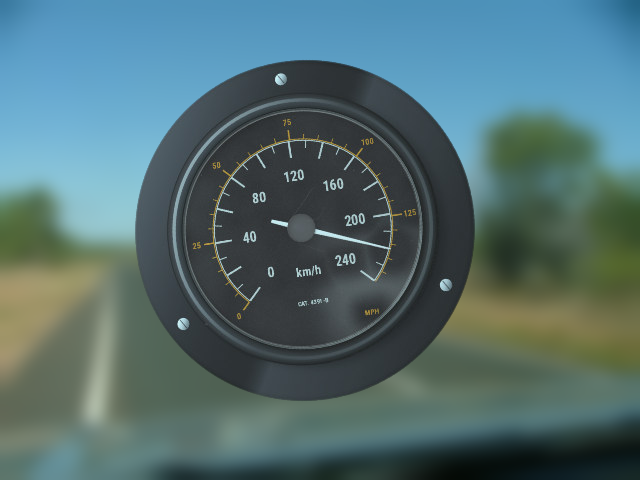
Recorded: 220 km/h
